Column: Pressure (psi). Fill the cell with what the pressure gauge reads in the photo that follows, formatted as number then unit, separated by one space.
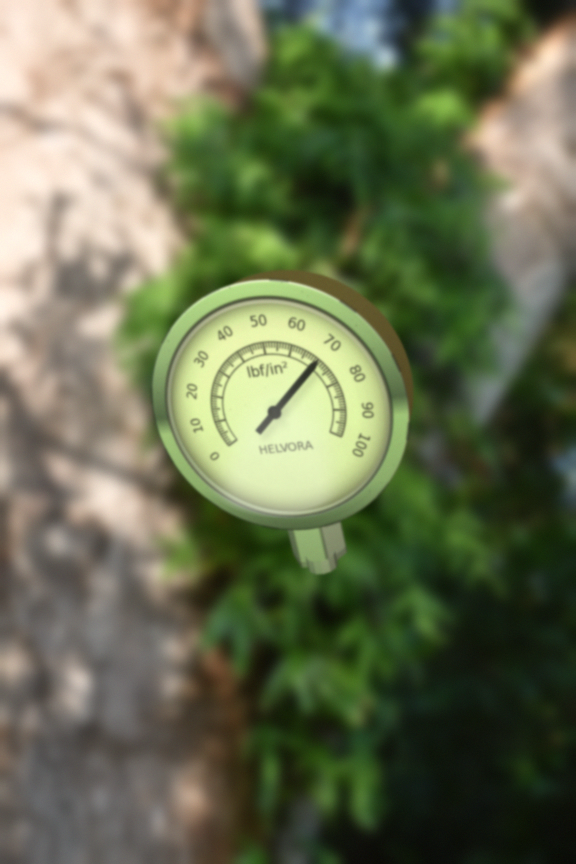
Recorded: 70 psi
